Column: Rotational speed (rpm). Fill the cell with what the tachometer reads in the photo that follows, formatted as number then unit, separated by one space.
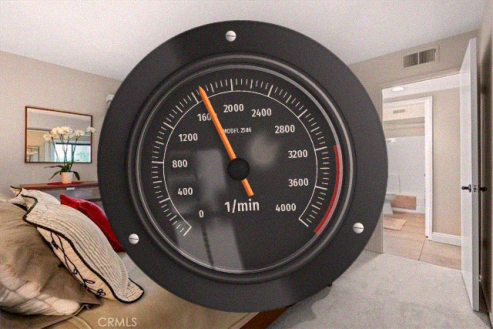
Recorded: 1700 rpm
